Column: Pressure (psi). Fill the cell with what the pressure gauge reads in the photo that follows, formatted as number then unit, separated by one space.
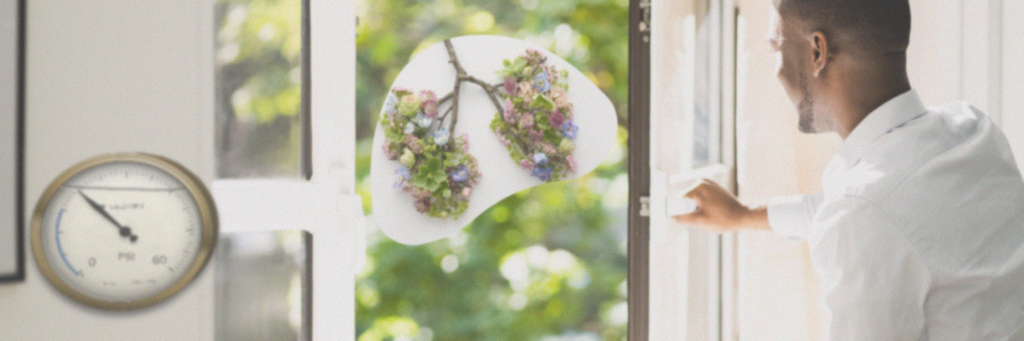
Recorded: 20 psi
